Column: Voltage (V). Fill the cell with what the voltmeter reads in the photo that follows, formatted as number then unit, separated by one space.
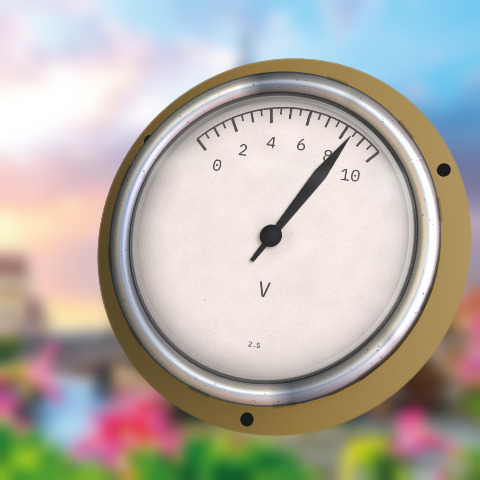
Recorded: 8.5 V
